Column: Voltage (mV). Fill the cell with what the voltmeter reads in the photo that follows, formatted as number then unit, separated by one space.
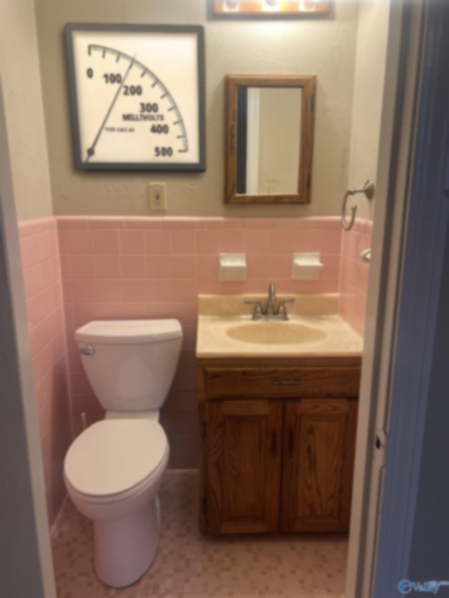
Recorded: 150 mV
